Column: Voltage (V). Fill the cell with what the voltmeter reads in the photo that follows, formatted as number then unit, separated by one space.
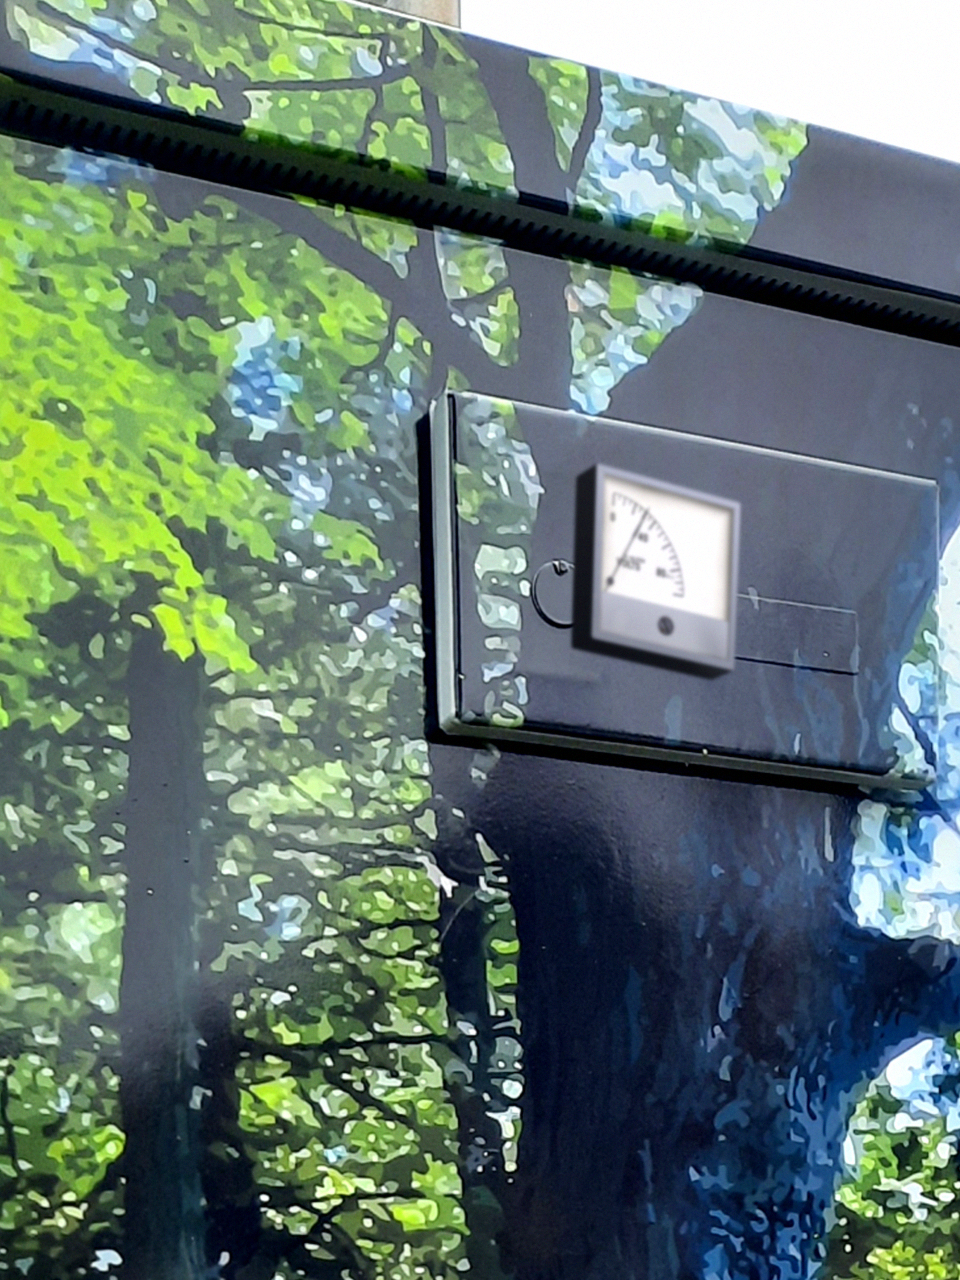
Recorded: 30 V
